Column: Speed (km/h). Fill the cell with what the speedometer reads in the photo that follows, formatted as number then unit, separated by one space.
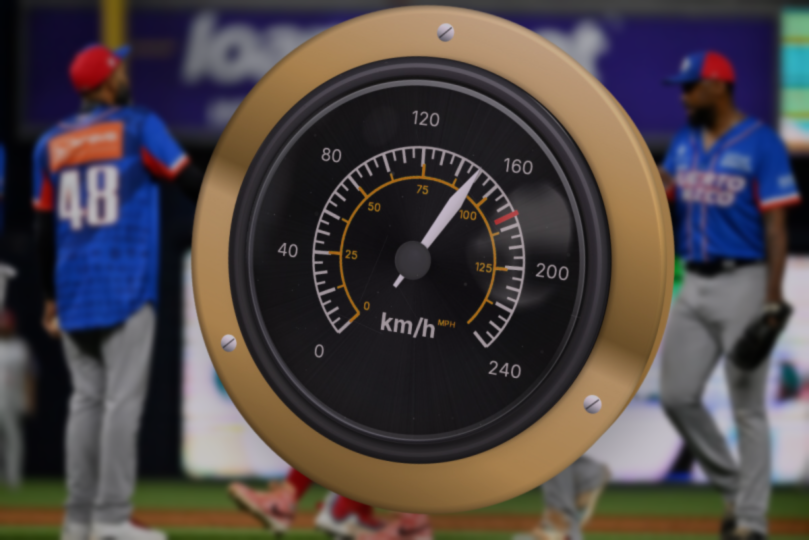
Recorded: 150 km/h
